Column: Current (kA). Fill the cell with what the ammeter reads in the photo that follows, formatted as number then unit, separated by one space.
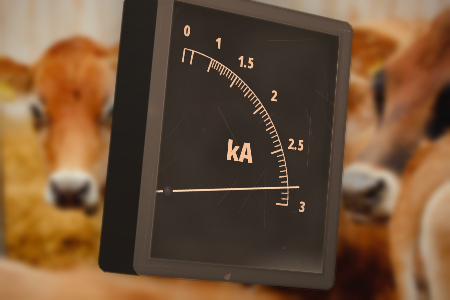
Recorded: 2.85 kA
